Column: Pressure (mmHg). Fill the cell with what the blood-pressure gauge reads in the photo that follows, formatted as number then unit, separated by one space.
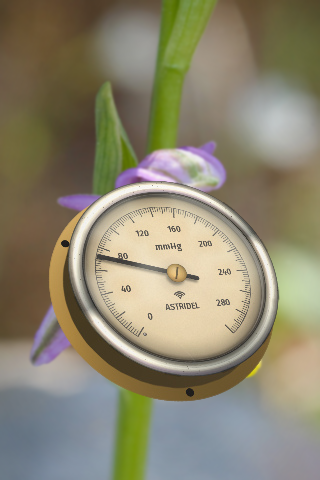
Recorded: 70 mmHg
